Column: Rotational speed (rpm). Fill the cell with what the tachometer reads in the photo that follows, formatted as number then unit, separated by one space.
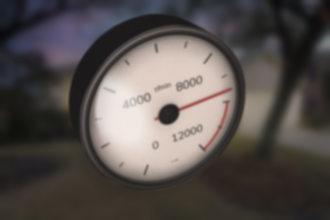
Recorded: 9500 rpm
